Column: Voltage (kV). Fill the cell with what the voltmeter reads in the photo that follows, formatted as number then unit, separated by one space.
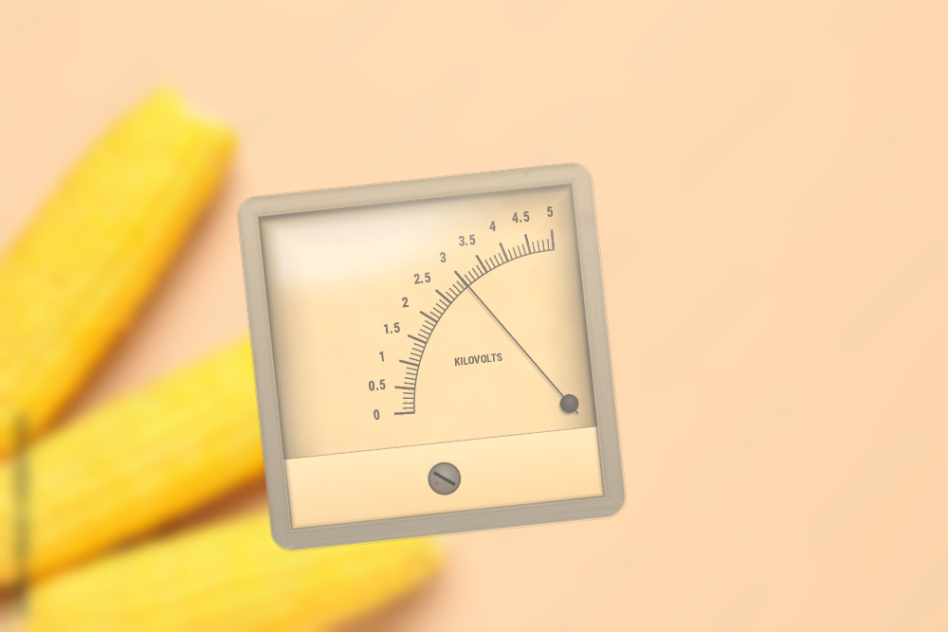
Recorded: 3 kV
